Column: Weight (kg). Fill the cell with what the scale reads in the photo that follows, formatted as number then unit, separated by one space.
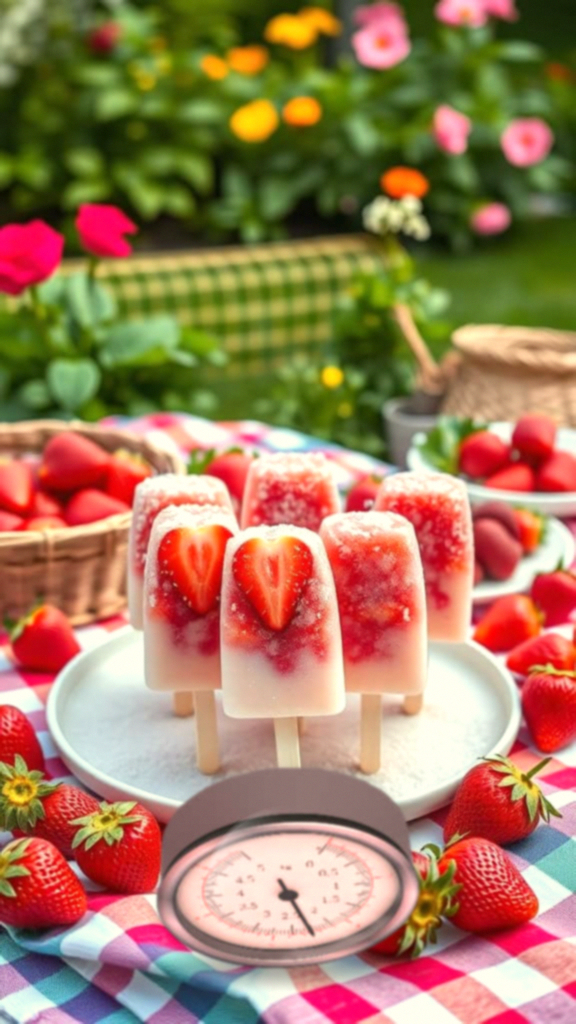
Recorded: 2.25 kg
